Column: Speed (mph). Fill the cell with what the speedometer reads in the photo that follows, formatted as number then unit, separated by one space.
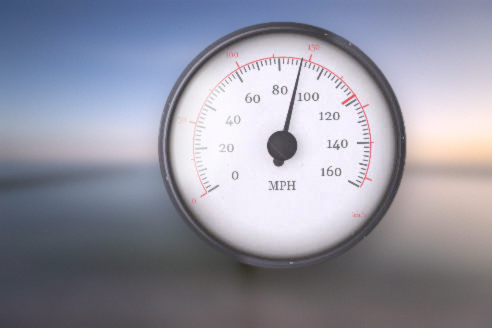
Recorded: 90 mph
